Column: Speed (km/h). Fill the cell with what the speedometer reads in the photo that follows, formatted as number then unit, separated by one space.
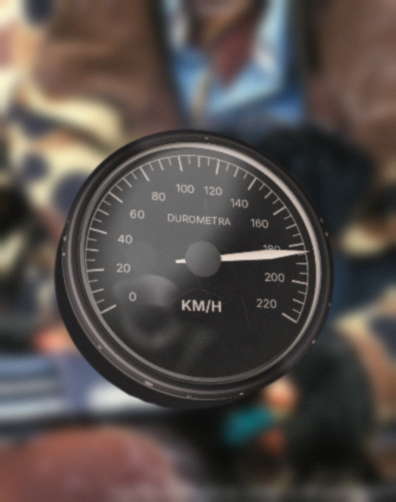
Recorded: 185 km/h
